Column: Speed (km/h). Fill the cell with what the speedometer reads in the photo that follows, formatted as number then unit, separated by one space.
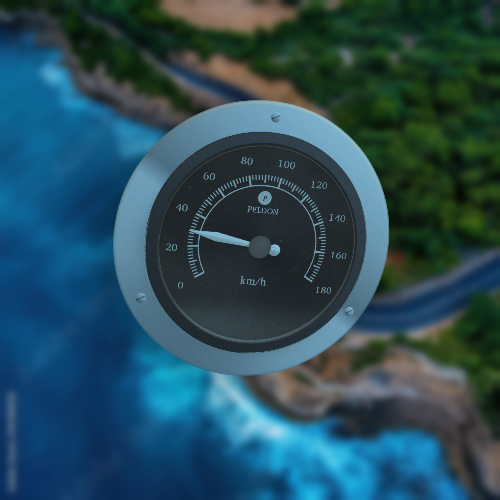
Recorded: 30 km/h
